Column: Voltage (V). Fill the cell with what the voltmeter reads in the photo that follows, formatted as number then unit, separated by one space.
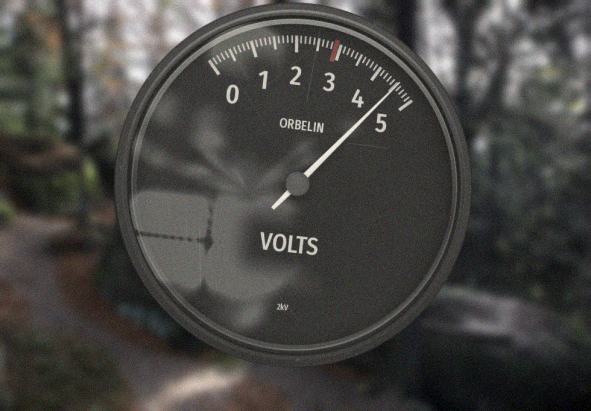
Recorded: 4.5 V
